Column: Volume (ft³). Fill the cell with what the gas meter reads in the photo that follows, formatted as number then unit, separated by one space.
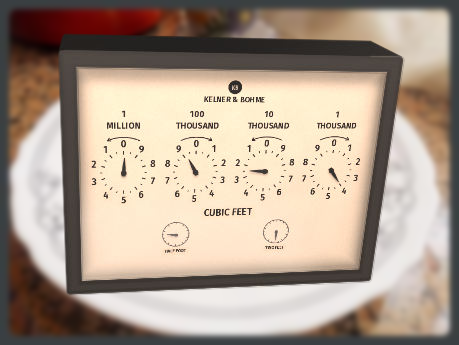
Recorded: 992400 ft³
